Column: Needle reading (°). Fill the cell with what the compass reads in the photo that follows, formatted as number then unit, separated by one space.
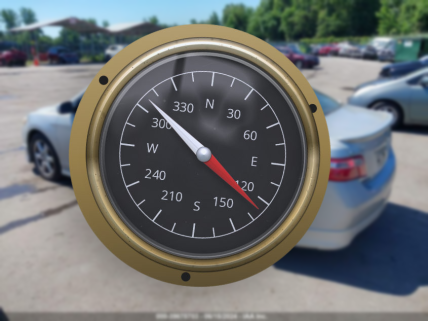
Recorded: 127.5 °
